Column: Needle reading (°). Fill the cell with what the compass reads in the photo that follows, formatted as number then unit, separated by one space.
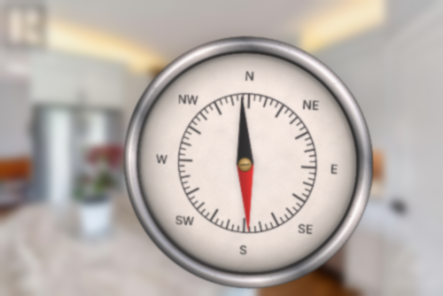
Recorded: 175 °
